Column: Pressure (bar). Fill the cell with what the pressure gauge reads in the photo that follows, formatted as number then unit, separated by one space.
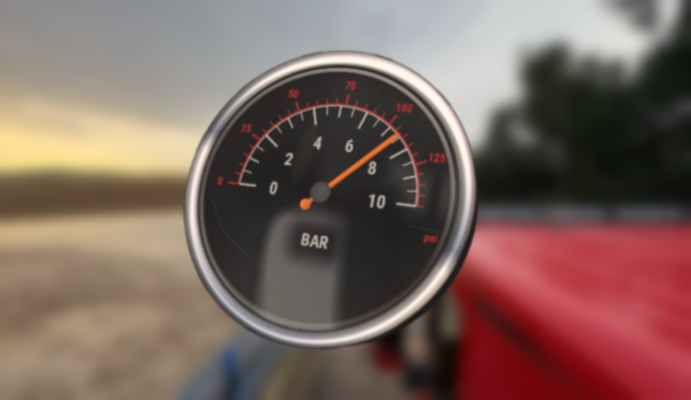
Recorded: 7.5 bar
